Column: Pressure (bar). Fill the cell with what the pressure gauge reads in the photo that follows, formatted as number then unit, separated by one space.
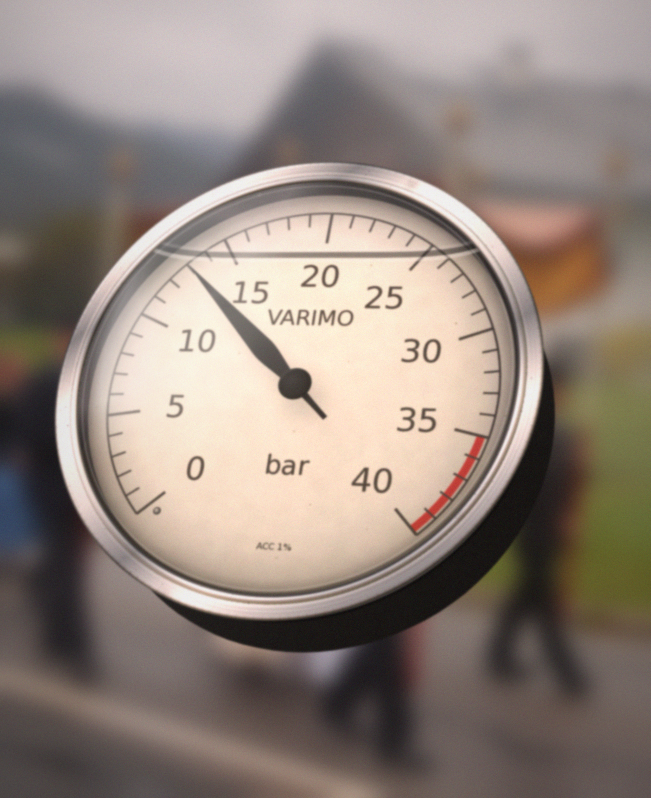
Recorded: 13 bar
